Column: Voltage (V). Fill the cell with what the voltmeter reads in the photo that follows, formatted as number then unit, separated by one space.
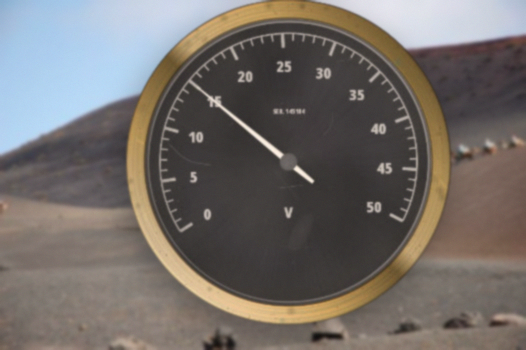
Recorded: 15 V
